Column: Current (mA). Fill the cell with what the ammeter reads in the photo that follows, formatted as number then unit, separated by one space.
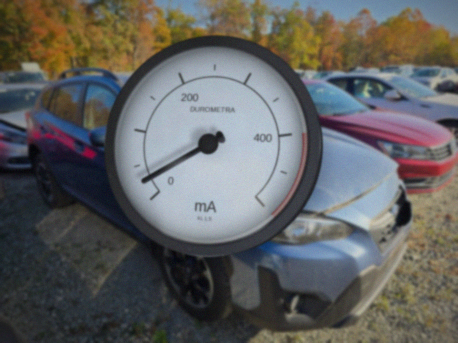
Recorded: 25 mA
